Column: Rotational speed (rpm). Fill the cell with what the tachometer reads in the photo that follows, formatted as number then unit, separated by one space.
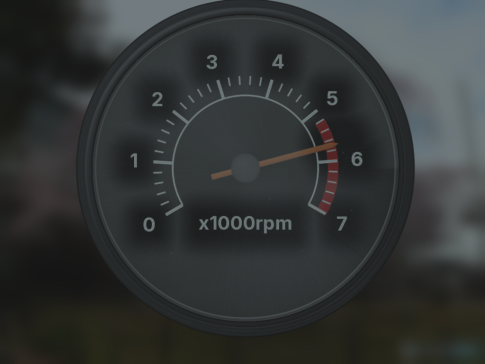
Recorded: 5700 rpm
